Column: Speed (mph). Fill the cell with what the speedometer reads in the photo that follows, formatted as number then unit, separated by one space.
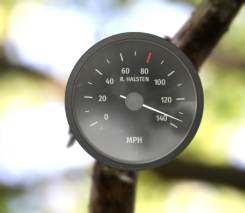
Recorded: 135 mph
